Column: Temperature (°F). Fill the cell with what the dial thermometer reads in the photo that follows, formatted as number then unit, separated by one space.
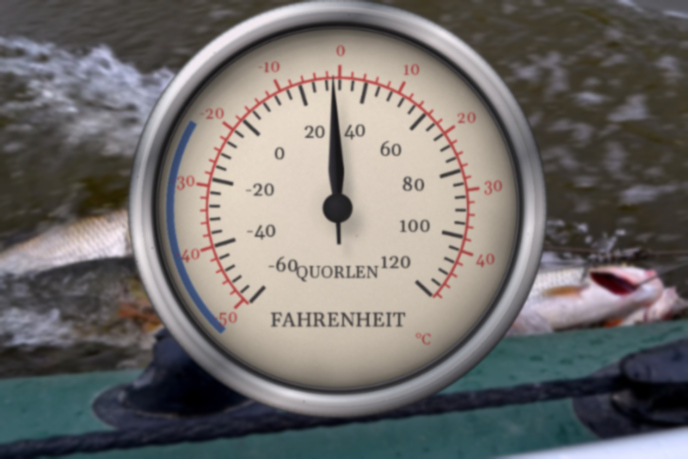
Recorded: 30 °F
